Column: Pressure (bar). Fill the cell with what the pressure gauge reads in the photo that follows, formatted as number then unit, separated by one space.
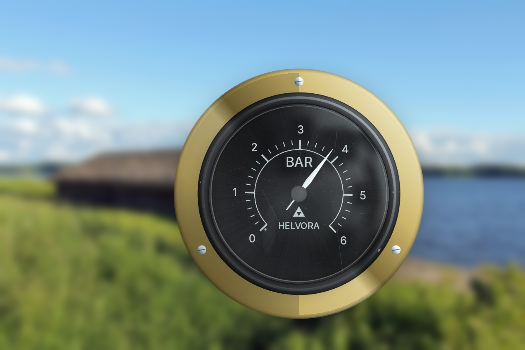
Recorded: 3.8 bar
